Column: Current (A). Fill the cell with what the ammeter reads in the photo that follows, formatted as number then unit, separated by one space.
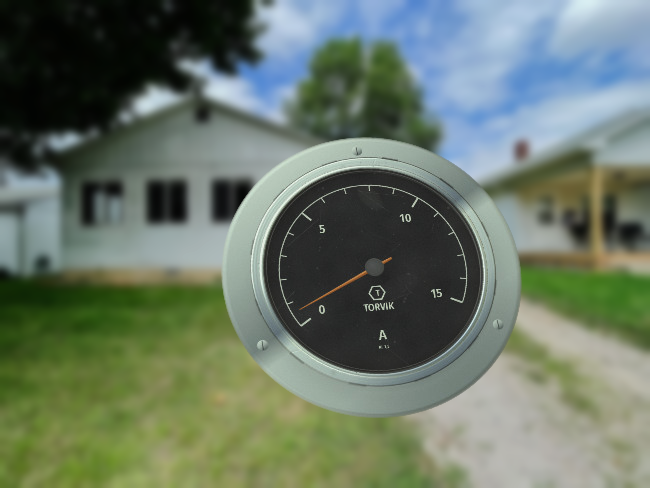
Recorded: 0.5 A
